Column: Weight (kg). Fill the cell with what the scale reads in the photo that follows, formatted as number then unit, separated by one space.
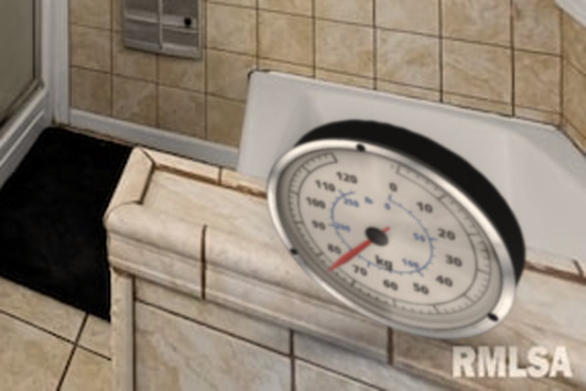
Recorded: 76 kg
